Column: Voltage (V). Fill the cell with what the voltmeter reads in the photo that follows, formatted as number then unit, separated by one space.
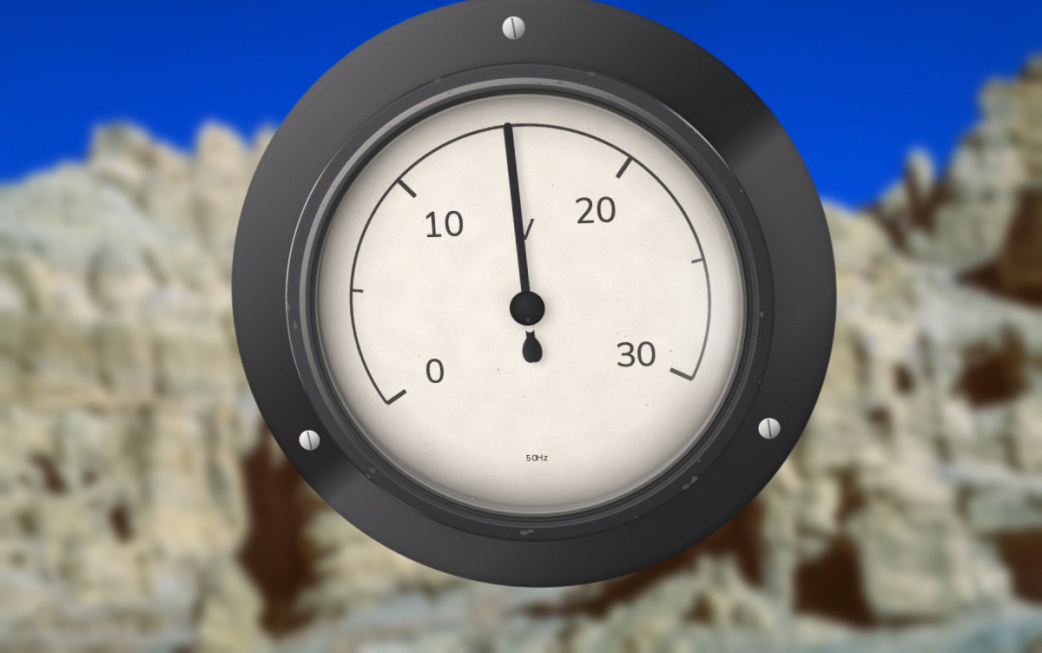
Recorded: 15 V
